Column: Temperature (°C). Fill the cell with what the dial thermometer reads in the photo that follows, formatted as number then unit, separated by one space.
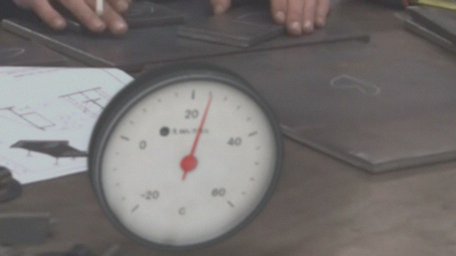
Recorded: 24 °C
